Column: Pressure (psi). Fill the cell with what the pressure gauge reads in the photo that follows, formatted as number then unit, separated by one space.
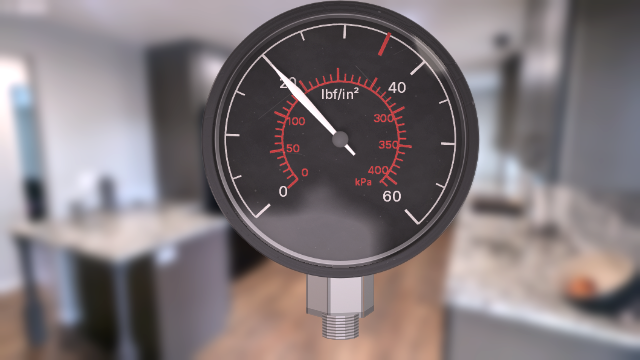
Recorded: 20 psi
